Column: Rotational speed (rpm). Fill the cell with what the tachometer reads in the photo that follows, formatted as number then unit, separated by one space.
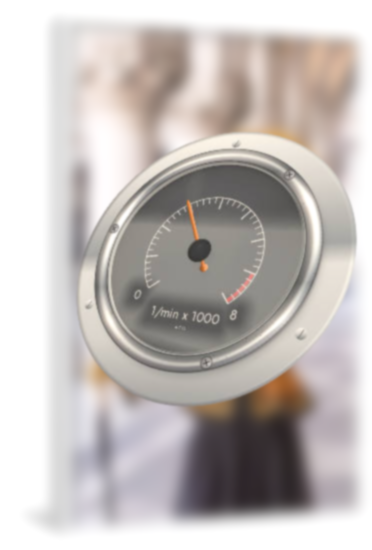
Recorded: 3000 rpm
